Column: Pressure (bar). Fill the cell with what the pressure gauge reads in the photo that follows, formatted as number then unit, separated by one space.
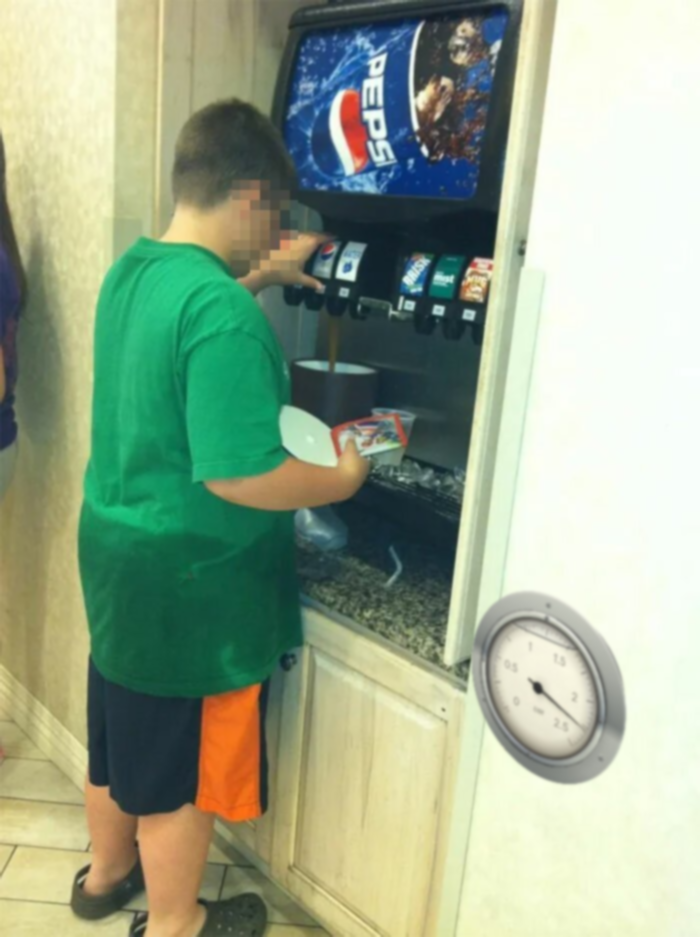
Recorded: 2.25 bar
